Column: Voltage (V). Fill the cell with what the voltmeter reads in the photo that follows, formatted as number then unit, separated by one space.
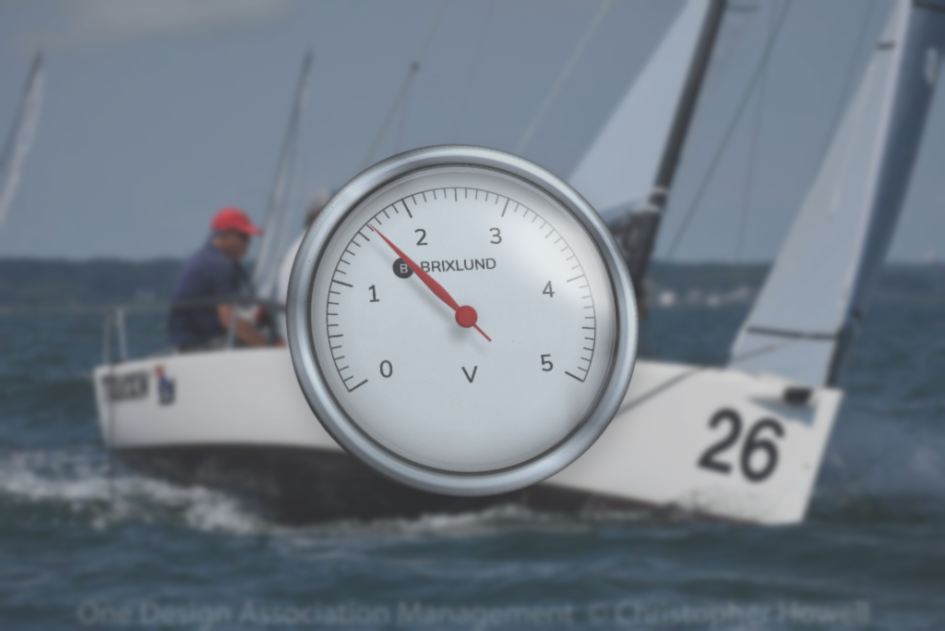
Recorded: 1.6 V
